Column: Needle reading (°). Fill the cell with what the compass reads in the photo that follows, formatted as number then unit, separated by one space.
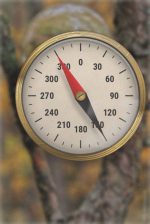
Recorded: 330 °
